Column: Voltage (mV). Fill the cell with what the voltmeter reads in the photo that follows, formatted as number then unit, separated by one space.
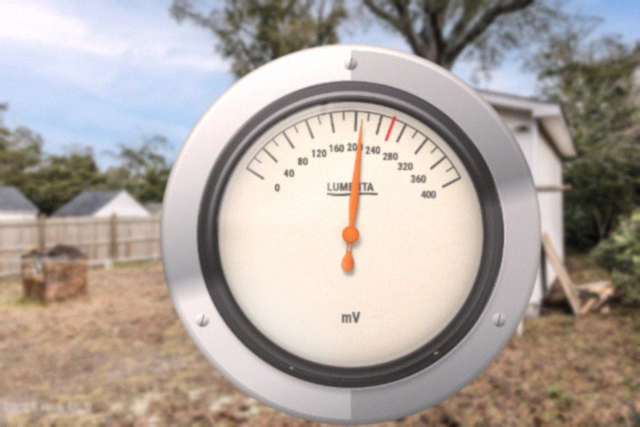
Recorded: 210 mV
